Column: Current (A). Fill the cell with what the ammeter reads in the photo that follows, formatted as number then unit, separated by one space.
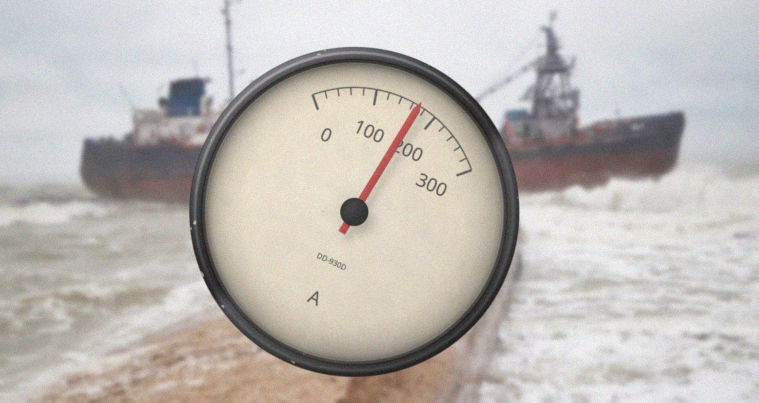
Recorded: 170 A
